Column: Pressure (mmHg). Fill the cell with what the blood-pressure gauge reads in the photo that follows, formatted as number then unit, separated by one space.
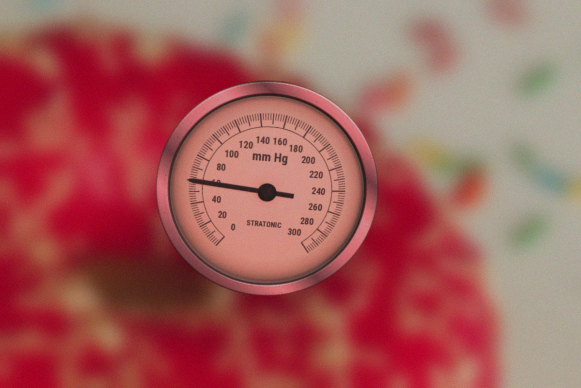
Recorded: 60 mmHg
